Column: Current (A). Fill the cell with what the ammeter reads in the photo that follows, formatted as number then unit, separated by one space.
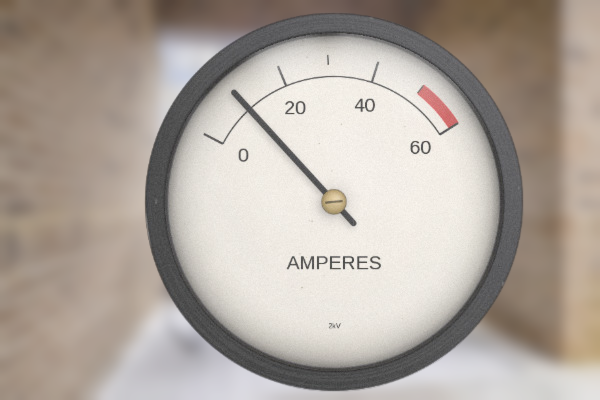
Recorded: 10 A
